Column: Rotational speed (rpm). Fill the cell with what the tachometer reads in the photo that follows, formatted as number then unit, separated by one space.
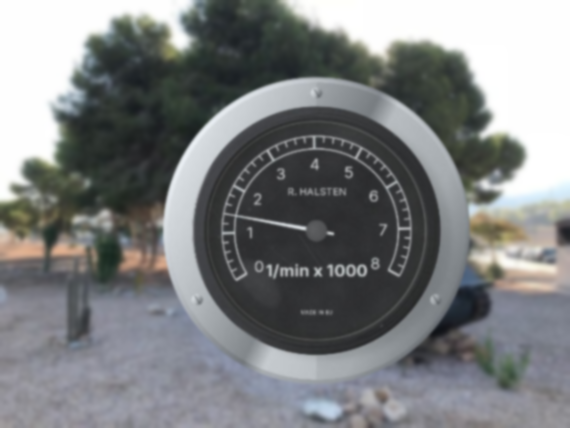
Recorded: 1400 rpm
